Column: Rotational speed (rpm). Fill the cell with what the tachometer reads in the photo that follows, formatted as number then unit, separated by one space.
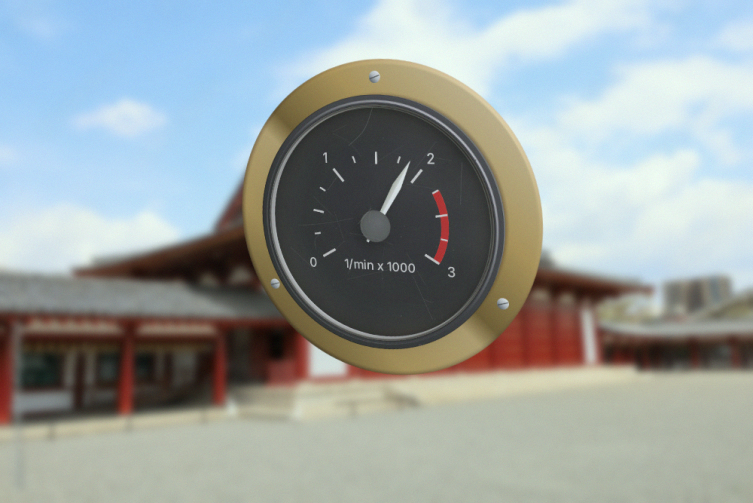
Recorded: 1875 rpm
